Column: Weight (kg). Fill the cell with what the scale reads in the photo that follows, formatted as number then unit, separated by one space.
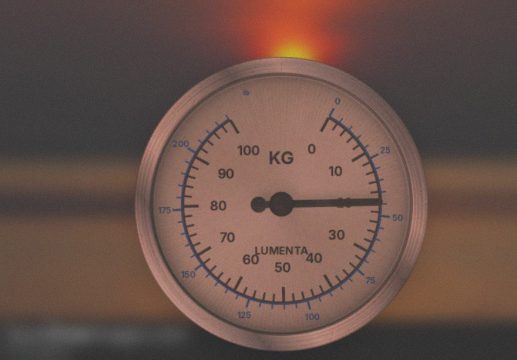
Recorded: 20 kg
